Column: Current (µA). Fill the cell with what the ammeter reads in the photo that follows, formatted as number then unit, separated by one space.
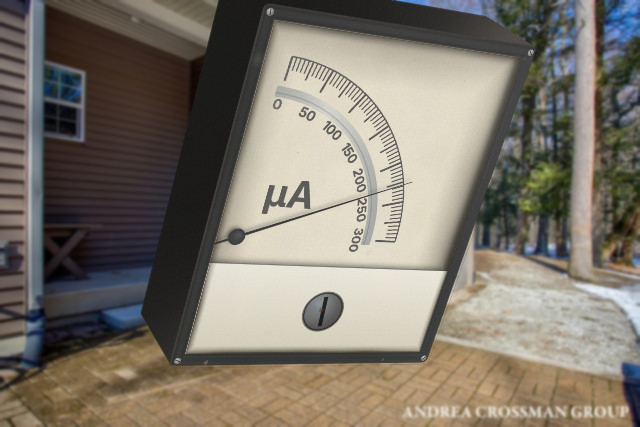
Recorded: 225 µA
